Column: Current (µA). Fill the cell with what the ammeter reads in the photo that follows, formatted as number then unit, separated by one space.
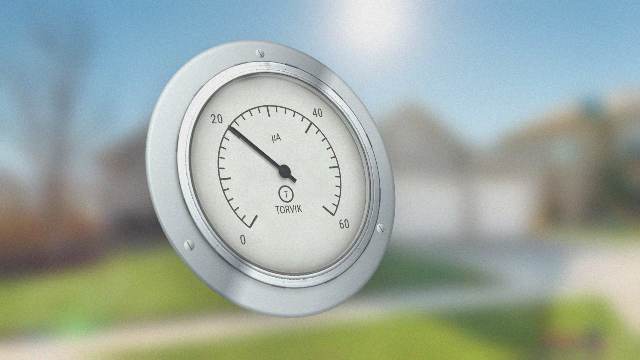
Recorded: 20 µA
